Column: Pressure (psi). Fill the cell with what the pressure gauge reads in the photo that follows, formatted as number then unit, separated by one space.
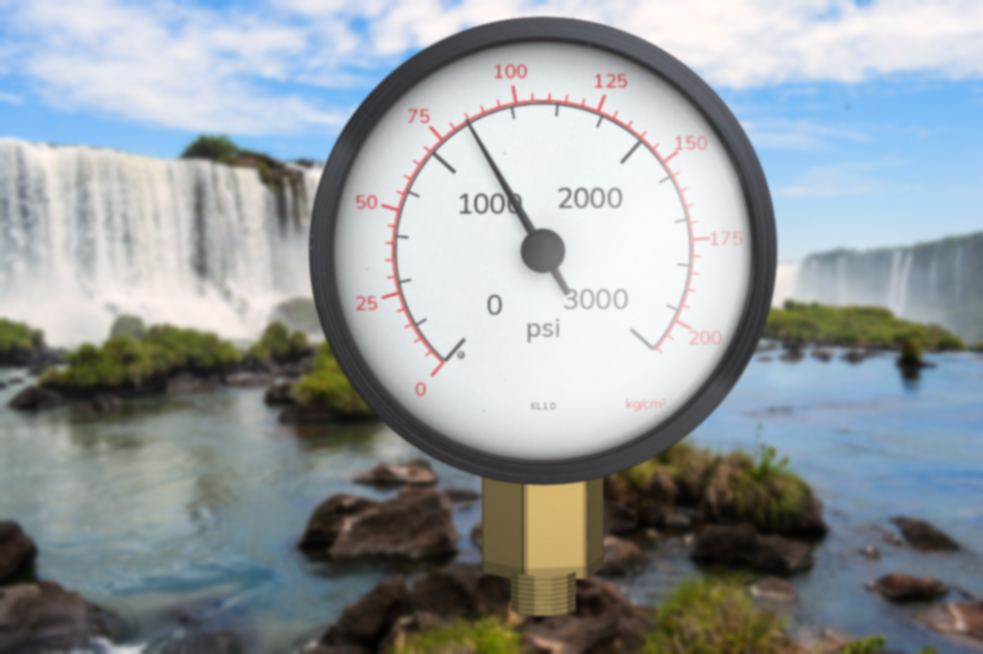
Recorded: 1200 psi
